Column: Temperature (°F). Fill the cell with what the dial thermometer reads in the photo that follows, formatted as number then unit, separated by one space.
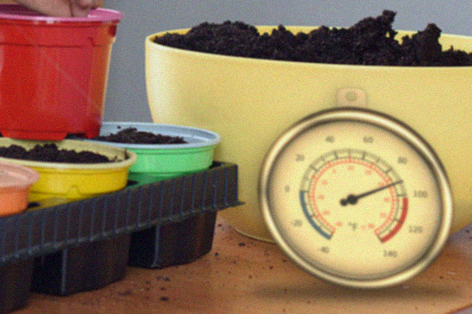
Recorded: 90 °F
